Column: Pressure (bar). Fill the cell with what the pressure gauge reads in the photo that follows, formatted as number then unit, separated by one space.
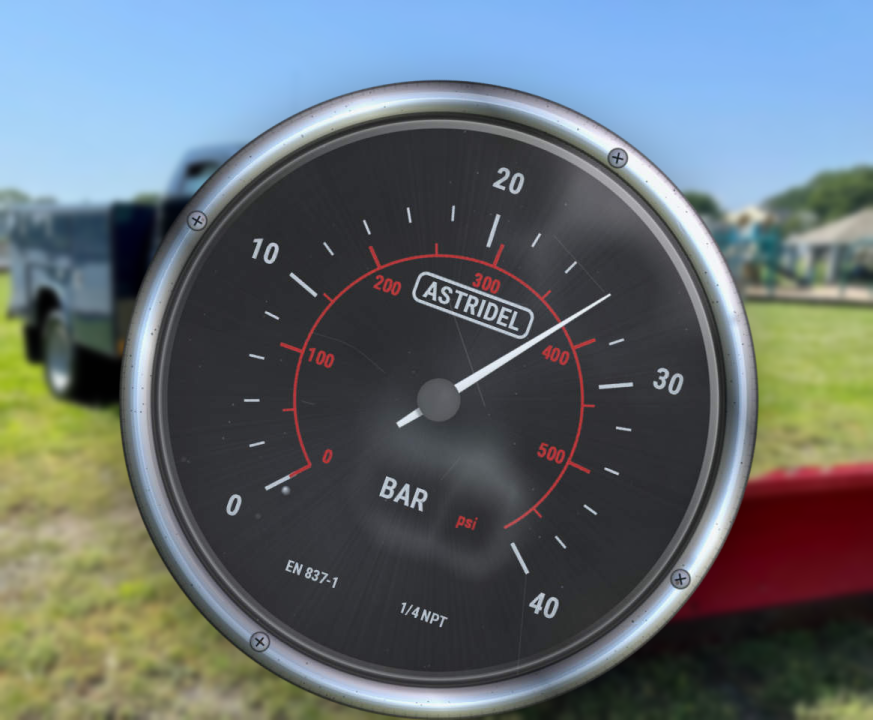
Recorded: 26 bar
